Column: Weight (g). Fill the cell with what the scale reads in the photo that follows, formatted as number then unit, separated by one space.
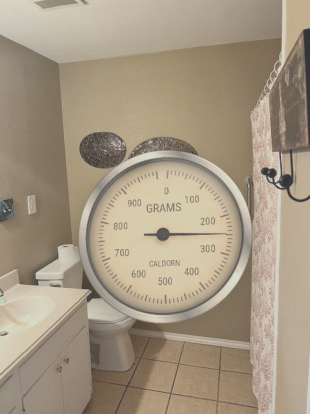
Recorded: 250 g
